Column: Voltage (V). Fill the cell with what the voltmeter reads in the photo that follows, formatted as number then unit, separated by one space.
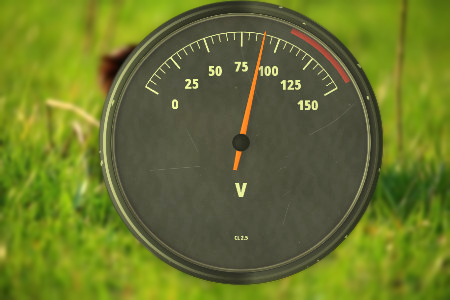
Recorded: 90 V
